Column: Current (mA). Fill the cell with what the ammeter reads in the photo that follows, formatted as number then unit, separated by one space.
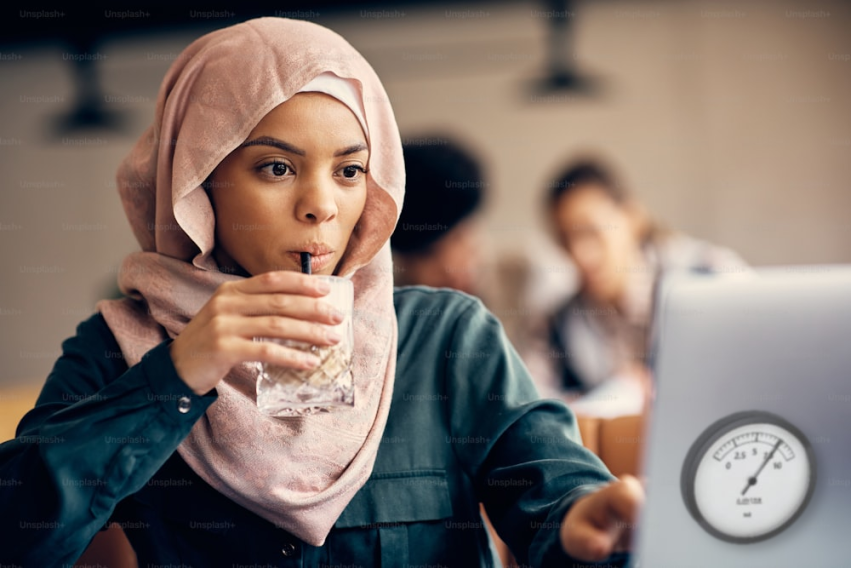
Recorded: 7.5 mA
